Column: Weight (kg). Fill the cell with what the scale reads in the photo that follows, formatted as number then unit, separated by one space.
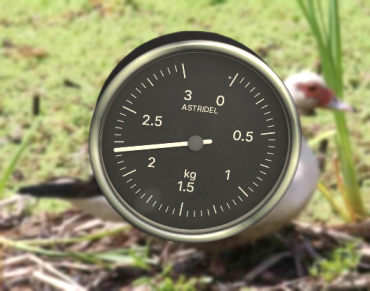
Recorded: 2.2 kg
